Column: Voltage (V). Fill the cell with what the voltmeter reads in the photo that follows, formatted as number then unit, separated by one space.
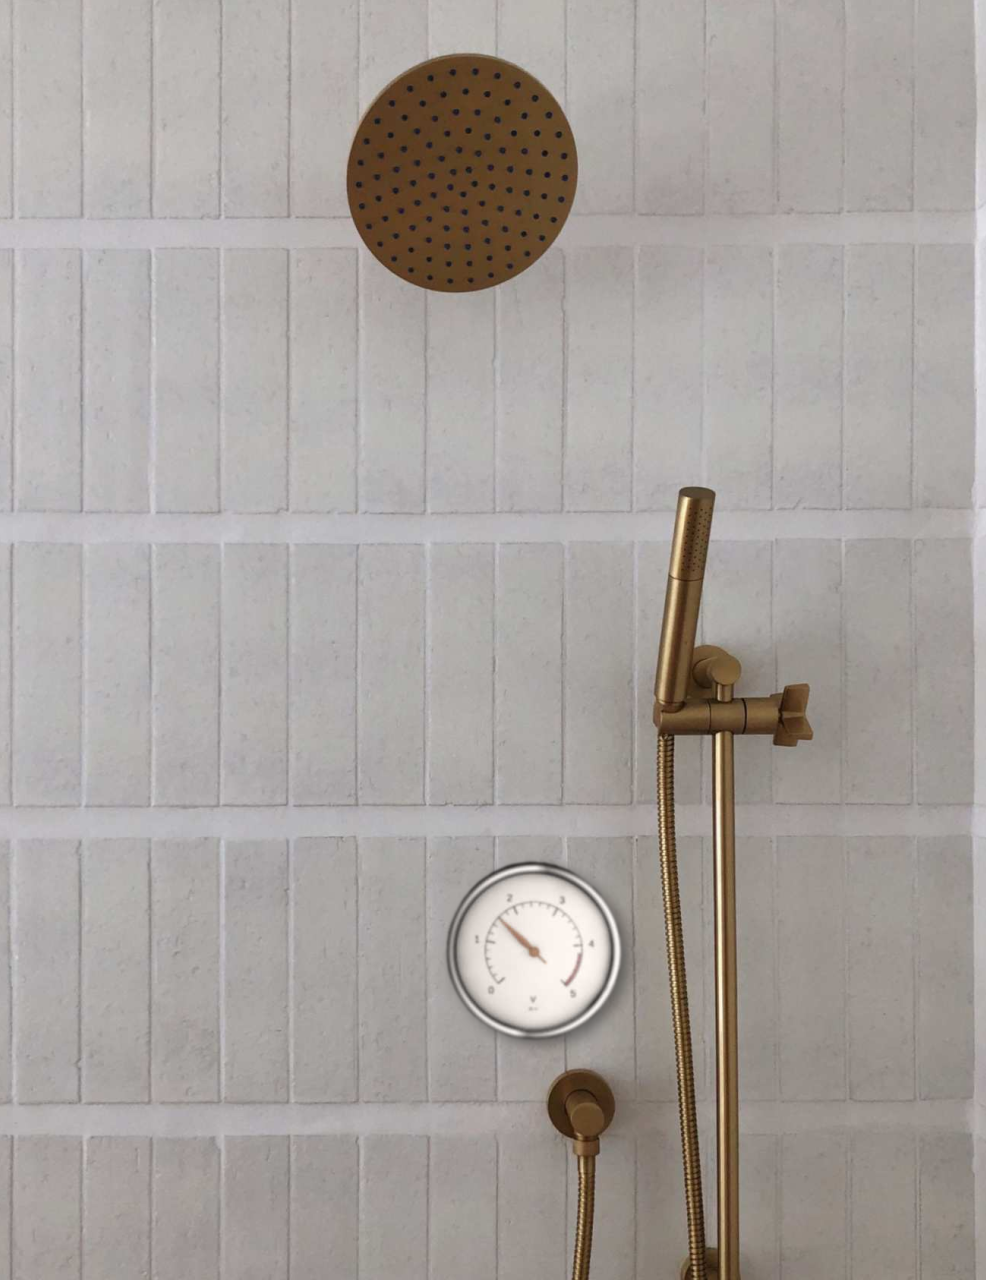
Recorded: 1.6 V
